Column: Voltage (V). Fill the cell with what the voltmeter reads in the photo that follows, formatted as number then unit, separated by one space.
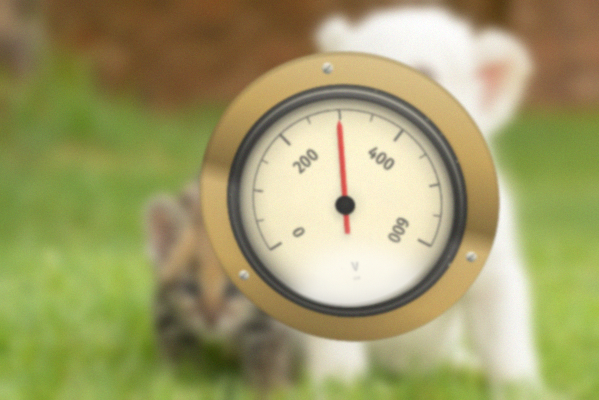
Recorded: 300 V
